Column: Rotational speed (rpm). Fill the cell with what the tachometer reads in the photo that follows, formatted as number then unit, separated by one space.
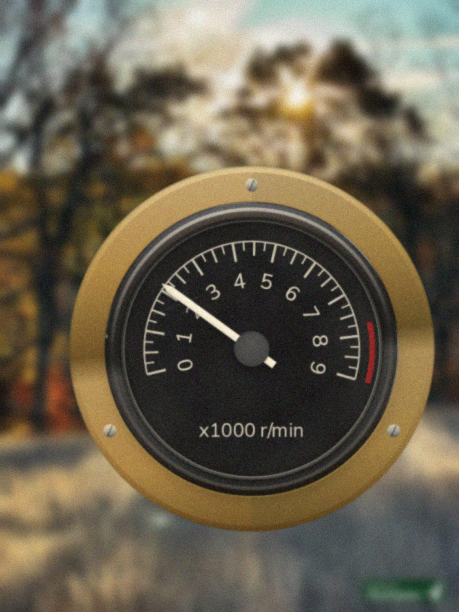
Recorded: 2125 rpm
